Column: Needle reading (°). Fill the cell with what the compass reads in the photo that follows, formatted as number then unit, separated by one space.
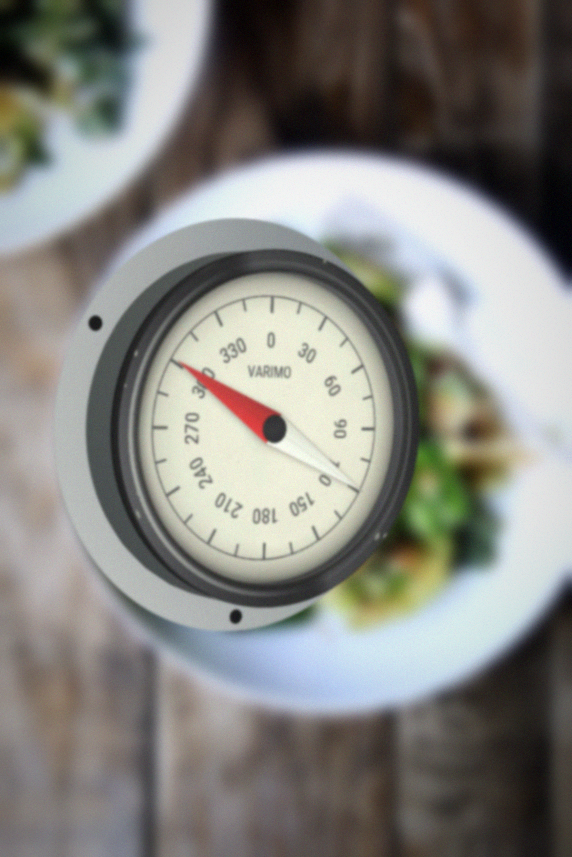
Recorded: 300 °
